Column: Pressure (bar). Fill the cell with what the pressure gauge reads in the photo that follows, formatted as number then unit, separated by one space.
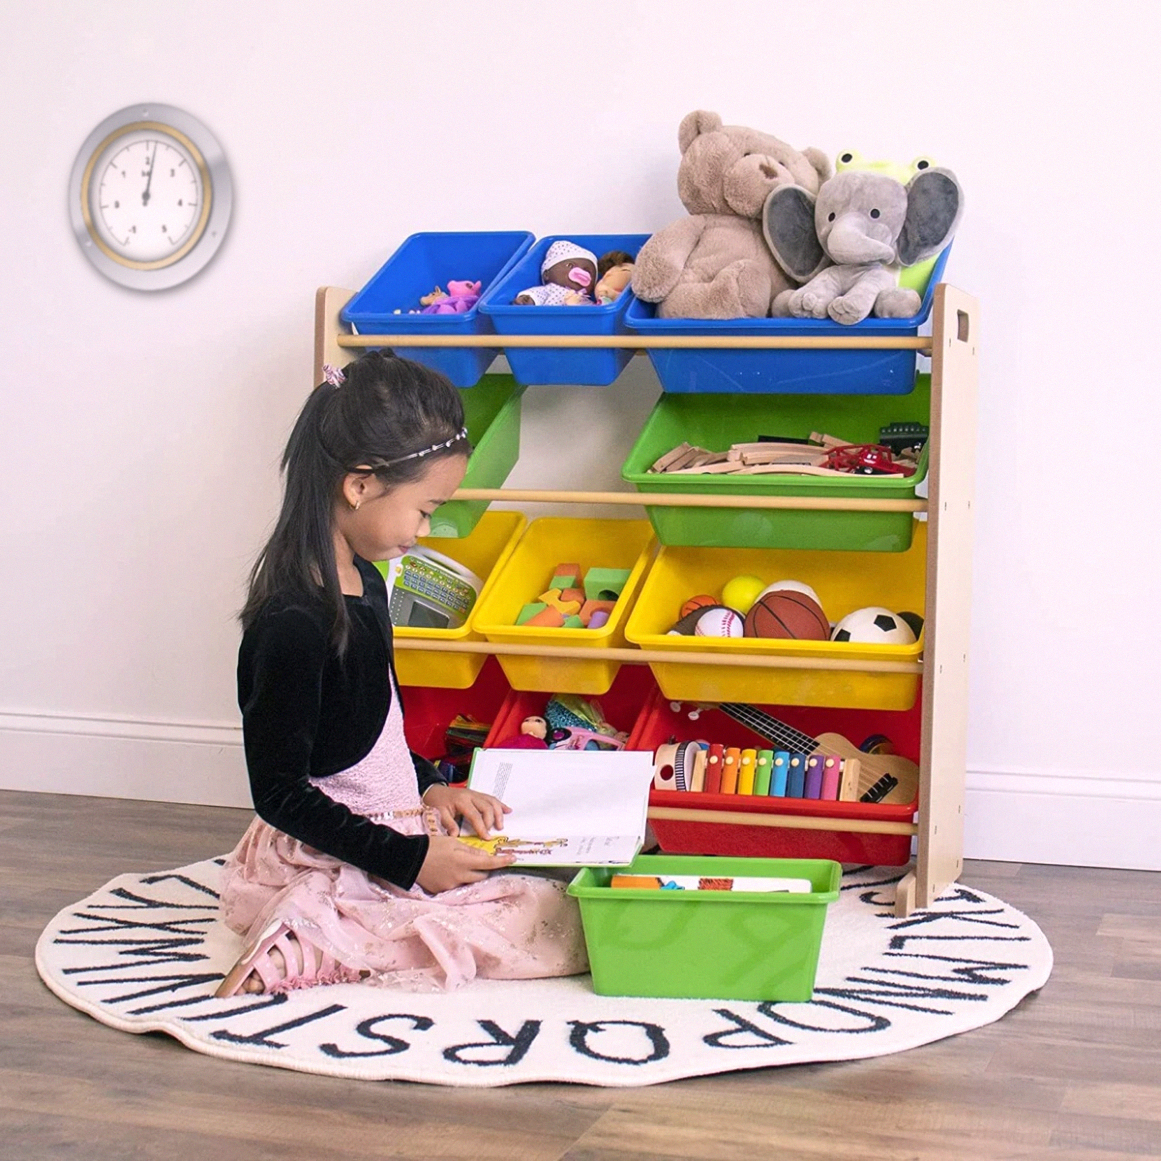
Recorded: 2.25 bar
